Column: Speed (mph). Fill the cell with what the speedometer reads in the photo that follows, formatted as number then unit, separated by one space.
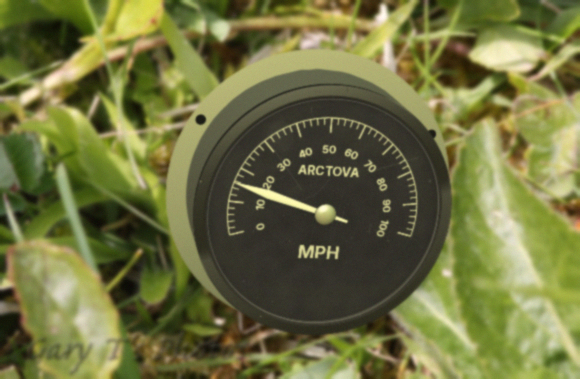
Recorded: 16 mph
